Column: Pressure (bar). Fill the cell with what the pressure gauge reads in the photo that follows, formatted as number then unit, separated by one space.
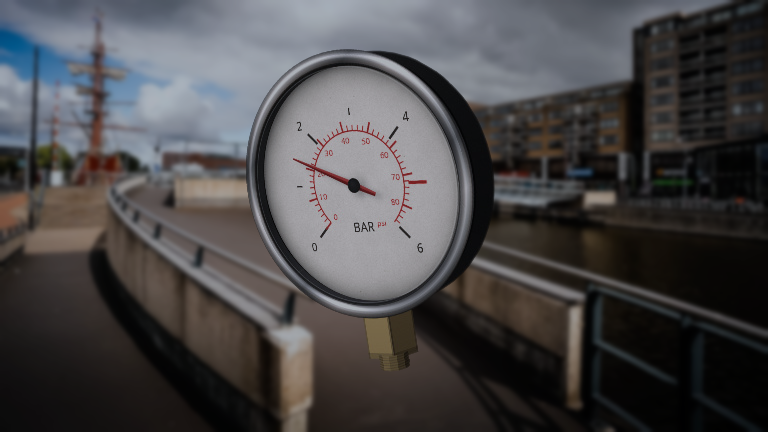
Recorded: 1.5 bar
